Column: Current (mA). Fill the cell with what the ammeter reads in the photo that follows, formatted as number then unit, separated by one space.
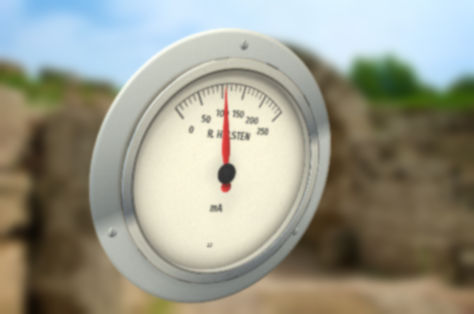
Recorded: 100 mA
